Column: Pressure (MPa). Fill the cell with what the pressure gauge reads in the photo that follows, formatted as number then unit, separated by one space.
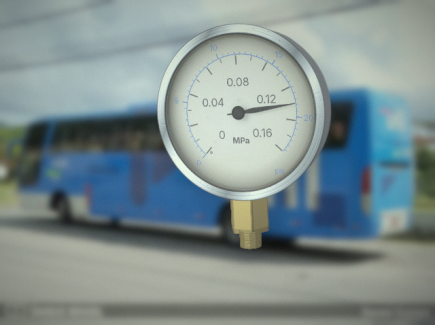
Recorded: 0.13 MPa
